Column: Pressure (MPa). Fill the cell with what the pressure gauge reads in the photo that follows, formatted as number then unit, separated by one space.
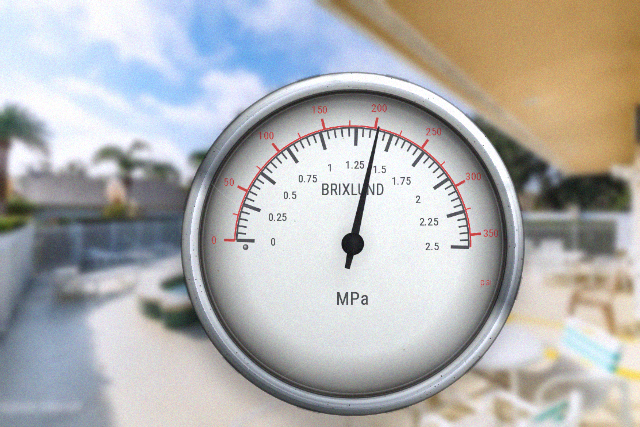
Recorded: 1.4 MPa
